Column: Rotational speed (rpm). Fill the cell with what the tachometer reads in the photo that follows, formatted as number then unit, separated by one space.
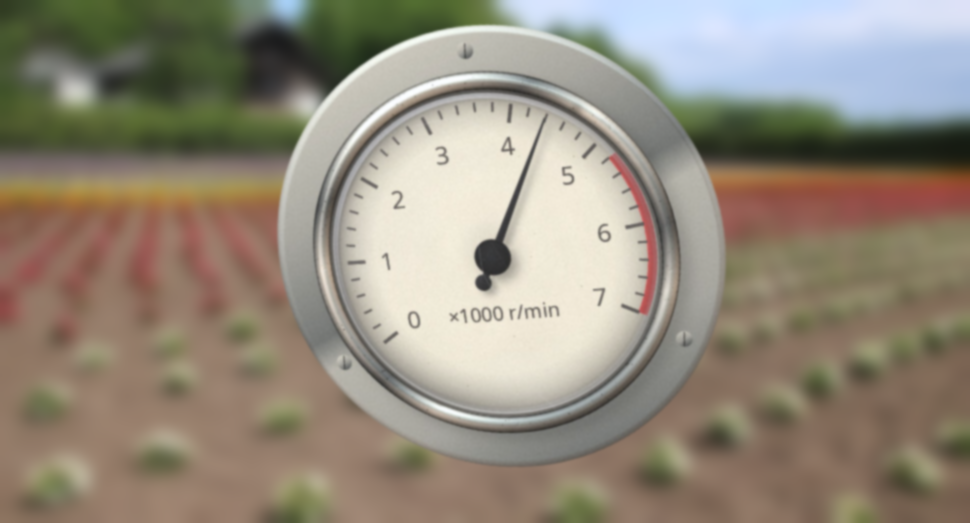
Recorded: 4400 rpm
